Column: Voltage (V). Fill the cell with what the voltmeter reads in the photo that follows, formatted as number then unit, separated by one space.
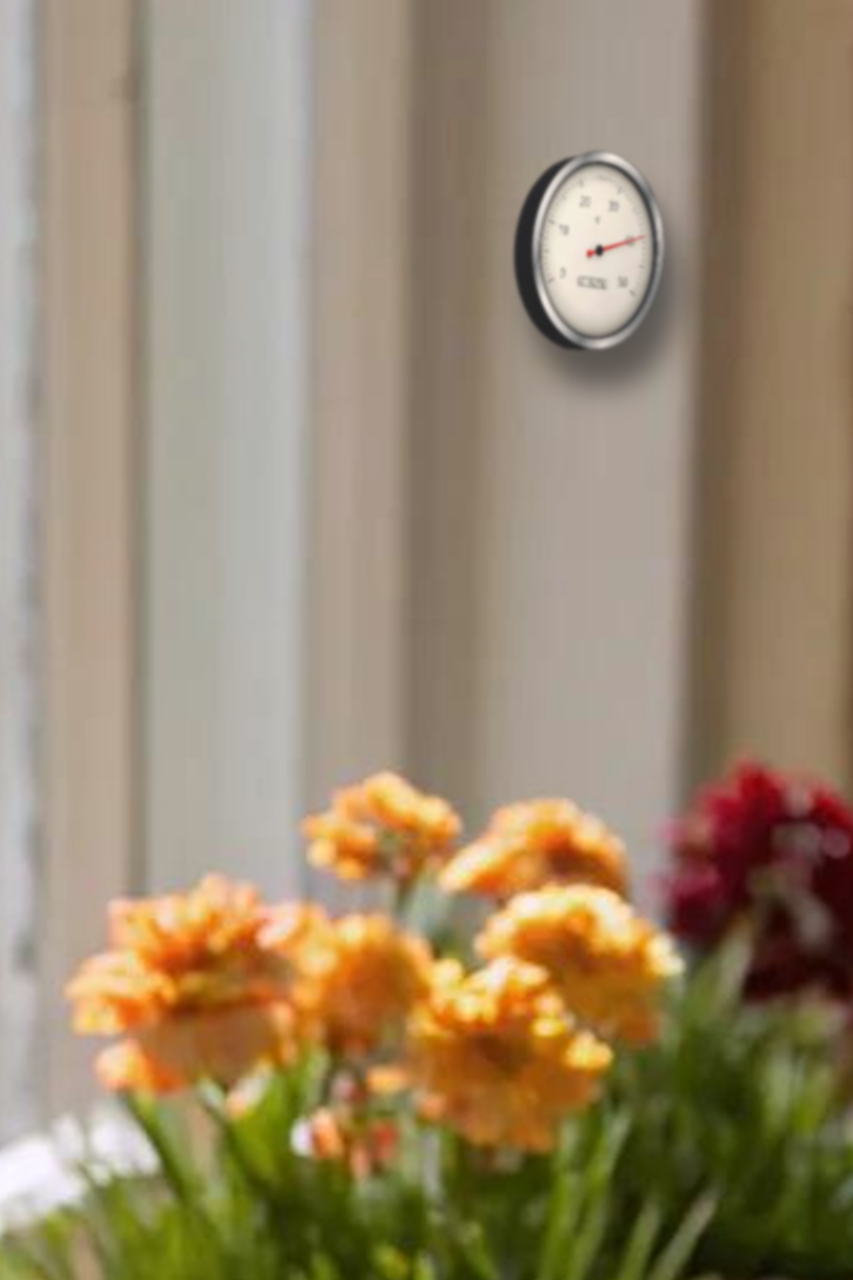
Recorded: 40 V
